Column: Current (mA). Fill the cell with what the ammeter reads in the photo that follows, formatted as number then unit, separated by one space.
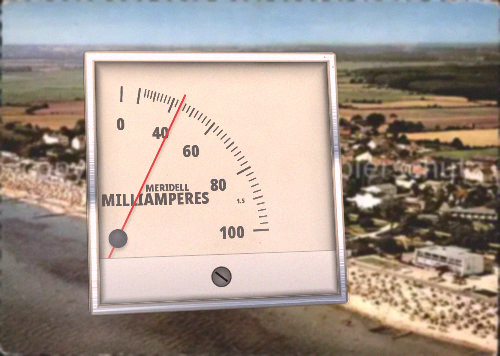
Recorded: 44 mA
